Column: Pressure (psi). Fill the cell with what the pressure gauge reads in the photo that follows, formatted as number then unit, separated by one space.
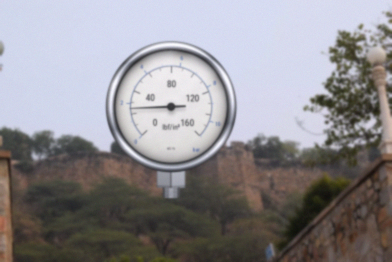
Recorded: 25 psi
